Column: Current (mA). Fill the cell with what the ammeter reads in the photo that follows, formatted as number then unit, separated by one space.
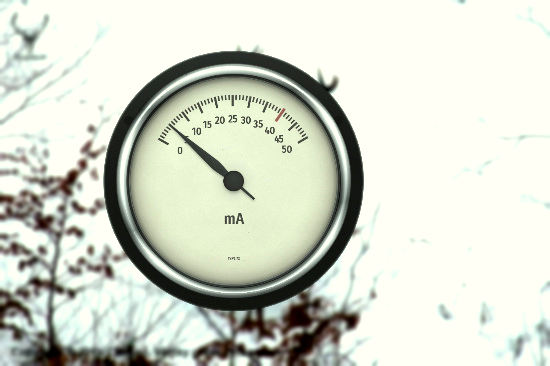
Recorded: 5 mA
